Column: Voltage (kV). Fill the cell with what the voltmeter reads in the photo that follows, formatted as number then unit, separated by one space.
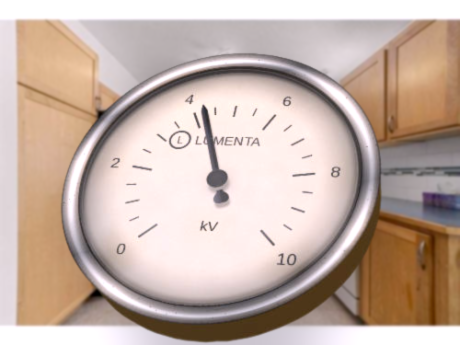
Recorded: 4.25 kV
